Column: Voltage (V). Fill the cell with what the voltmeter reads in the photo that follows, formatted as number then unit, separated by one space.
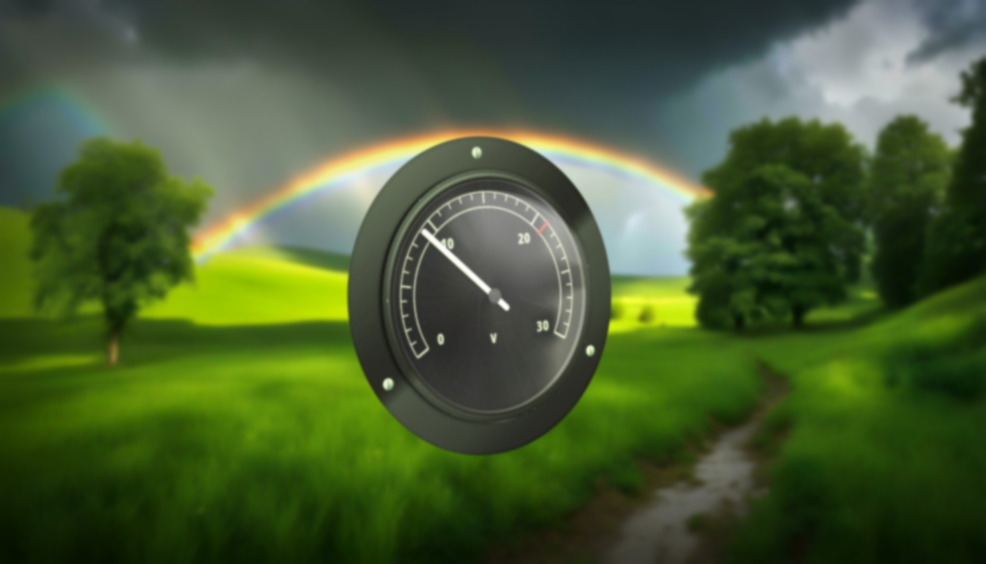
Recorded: 9 V
